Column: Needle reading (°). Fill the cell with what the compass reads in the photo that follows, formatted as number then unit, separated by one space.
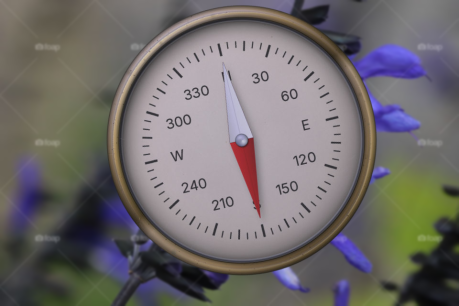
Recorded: 180 °
